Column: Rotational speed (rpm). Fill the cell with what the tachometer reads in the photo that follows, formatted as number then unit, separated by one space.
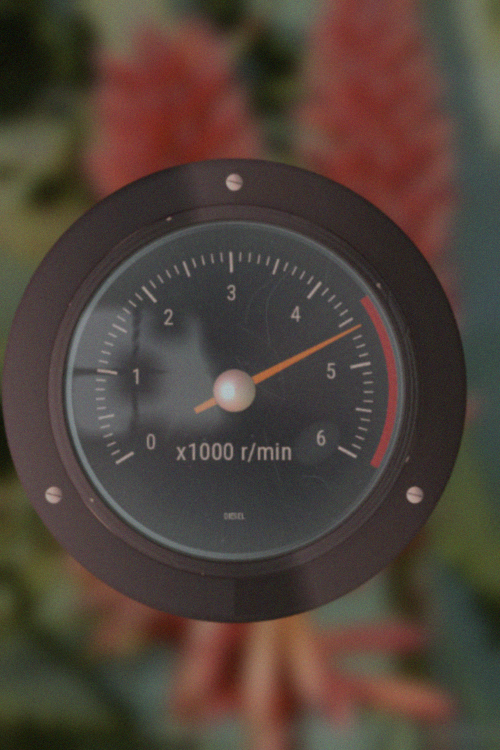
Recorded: 4600 rpm
